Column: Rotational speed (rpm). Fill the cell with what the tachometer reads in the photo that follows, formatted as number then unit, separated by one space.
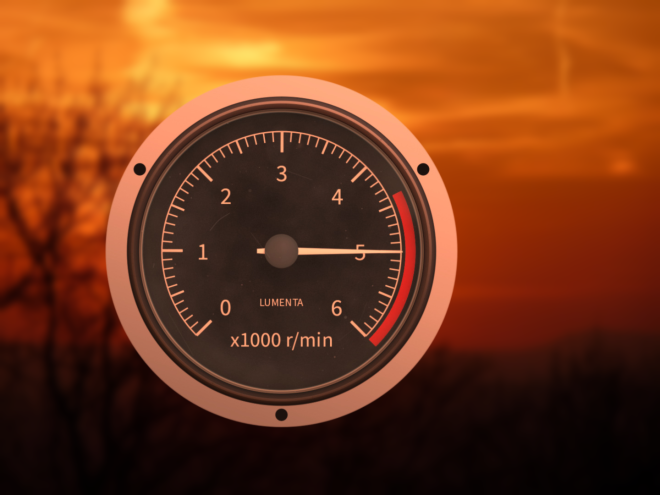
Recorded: 5000 rpm
